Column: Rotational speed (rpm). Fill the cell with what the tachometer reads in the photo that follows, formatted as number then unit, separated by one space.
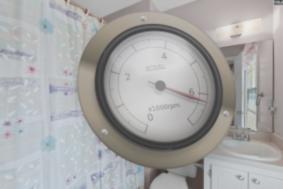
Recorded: 6250 rpm
